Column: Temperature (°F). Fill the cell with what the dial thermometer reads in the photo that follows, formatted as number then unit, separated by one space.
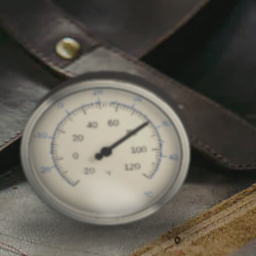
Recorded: 80 °F
